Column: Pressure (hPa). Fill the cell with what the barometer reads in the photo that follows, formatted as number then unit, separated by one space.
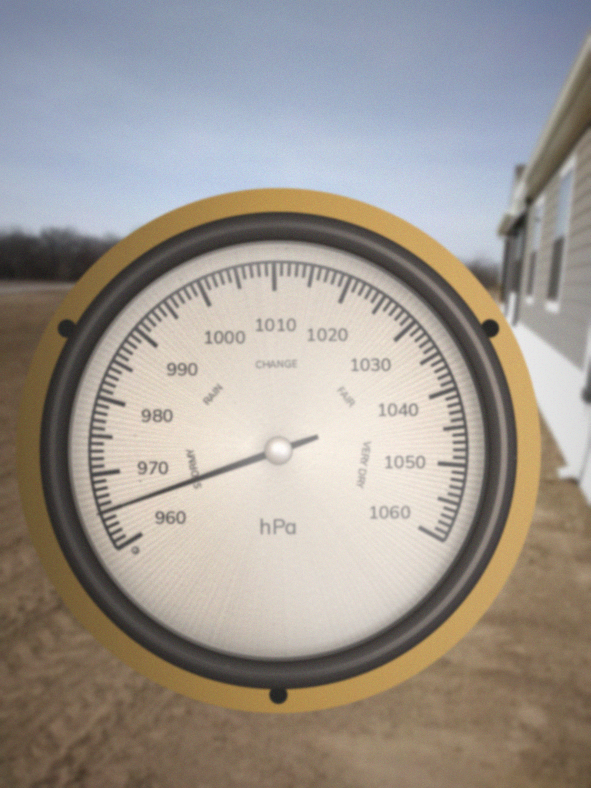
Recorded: 965 hPa
